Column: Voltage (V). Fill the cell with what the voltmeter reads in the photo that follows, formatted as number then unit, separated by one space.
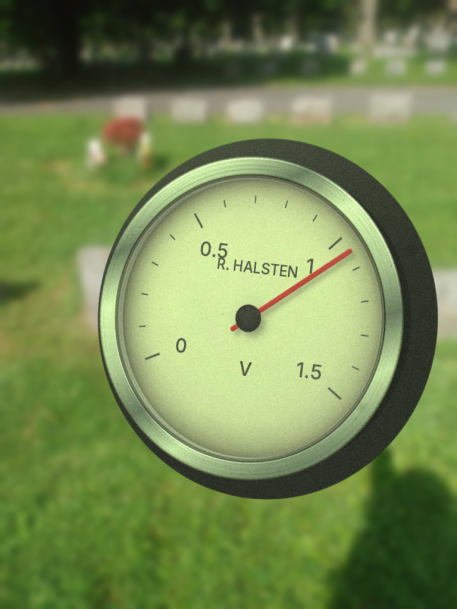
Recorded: 1.05 V
